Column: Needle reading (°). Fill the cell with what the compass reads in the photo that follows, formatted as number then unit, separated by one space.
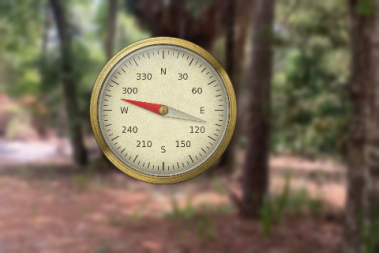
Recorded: 285 °
